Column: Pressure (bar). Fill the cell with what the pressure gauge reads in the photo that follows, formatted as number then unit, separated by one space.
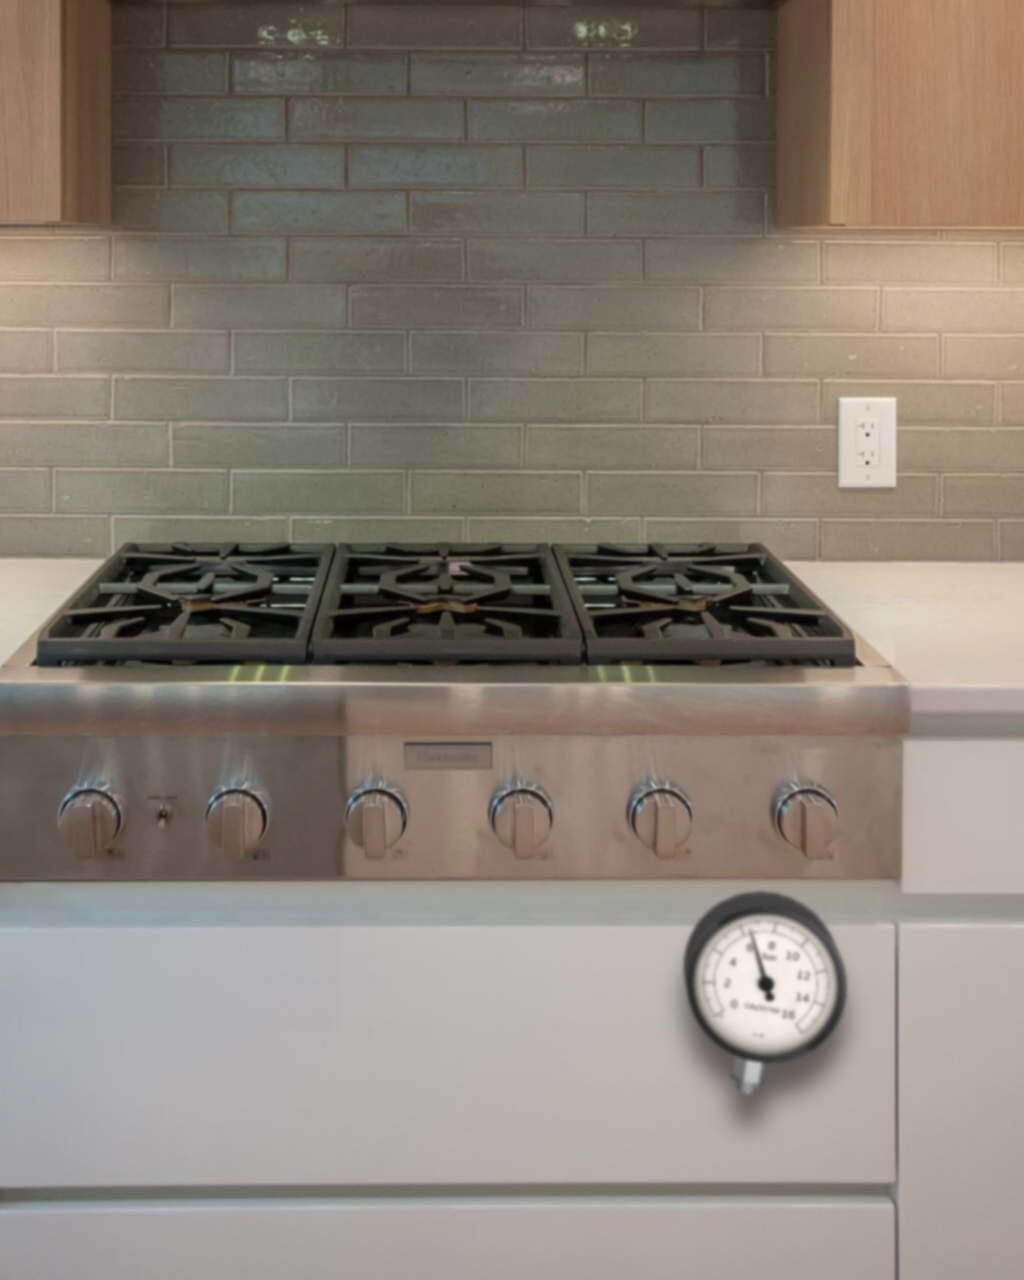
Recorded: 6.5 bar
